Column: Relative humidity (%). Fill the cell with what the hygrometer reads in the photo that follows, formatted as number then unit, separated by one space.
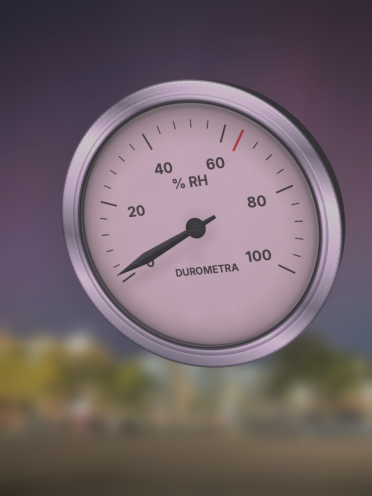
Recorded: 2 %
